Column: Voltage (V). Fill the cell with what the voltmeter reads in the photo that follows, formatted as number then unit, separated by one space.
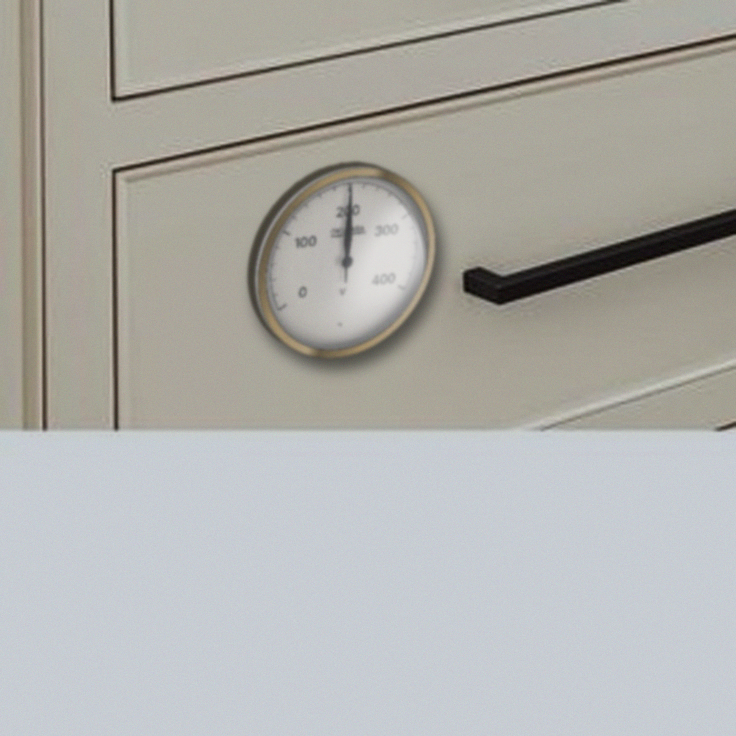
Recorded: 200 V
